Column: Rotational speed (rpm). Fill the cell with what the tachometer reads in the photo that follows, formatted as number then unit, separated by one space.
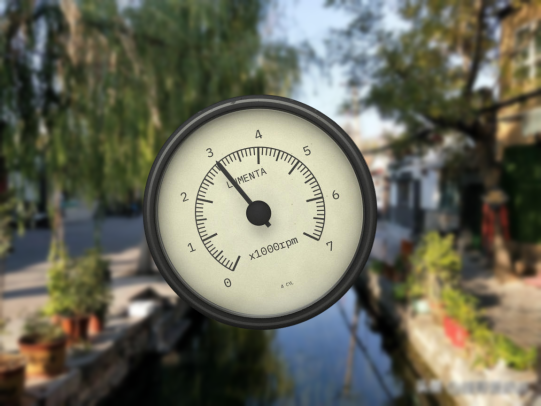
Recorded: 3000 rpm
